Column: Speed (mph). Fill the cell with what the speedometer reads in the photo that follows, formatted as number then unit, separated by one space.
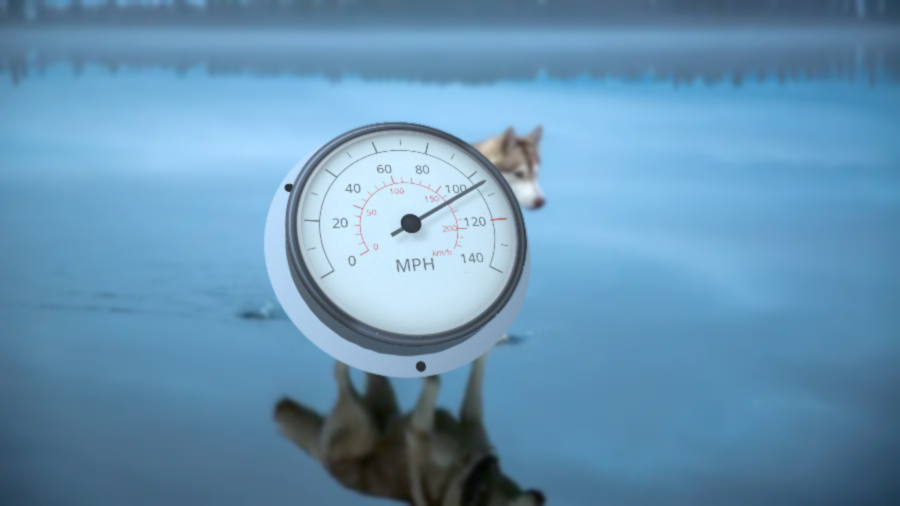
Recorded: 105 mph
